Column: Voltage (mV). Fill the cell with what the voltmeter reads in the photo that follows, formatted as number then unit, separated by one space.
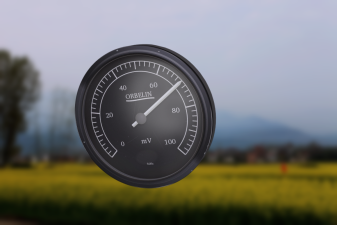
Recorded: 70 mV
